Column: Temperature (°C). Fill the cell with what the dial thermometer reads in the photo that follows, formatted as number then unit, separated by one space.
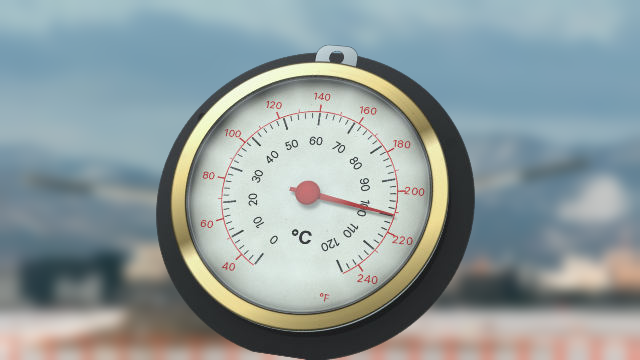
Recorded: 100 °C
